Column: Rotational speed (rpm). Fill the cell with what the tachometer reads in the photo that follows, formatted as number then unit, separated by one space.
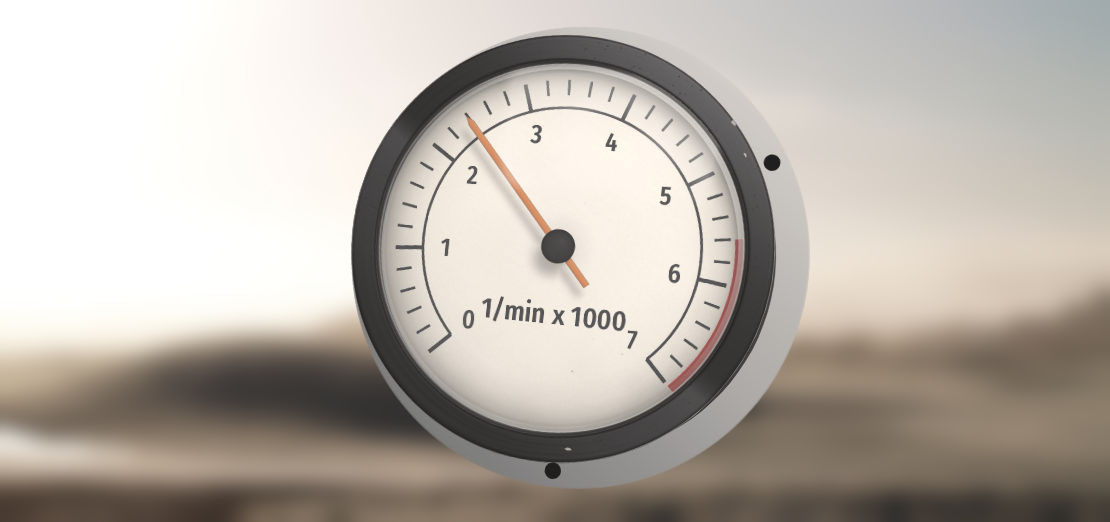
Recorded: 2400 rpm
